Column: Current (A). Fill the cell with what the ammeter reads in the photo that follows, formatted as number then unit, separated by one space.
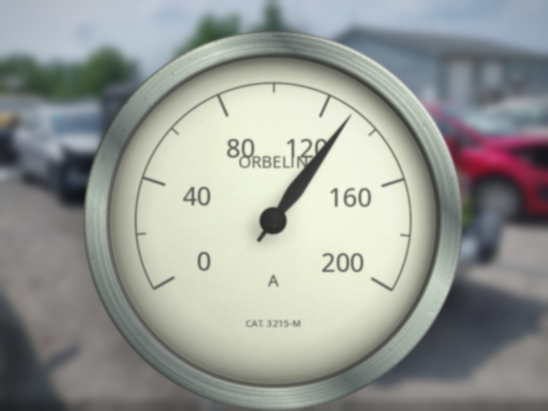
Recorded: 130 A
